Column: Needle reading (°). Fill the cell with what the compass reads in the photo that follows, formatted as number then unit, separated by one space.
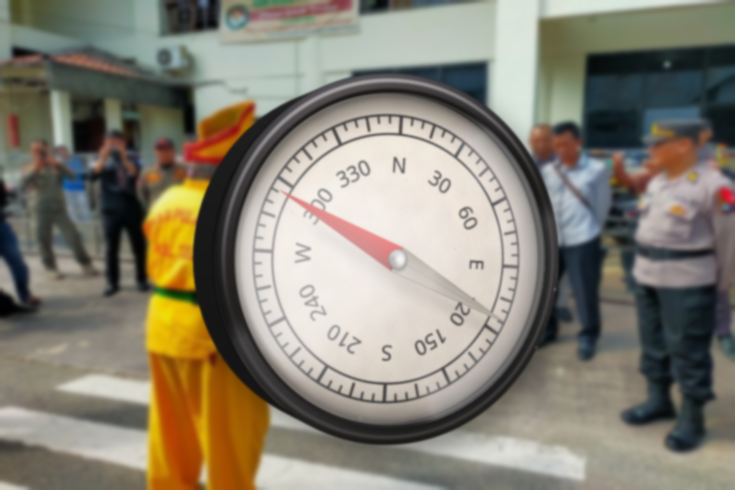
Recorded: 295 °
